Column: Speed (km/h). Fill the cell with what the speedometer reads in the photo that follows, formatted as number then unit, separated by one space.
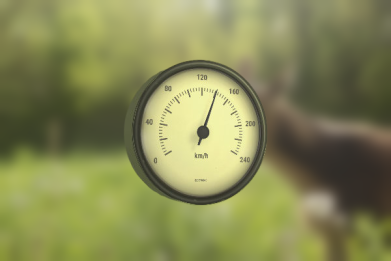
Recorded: 140 km/h
